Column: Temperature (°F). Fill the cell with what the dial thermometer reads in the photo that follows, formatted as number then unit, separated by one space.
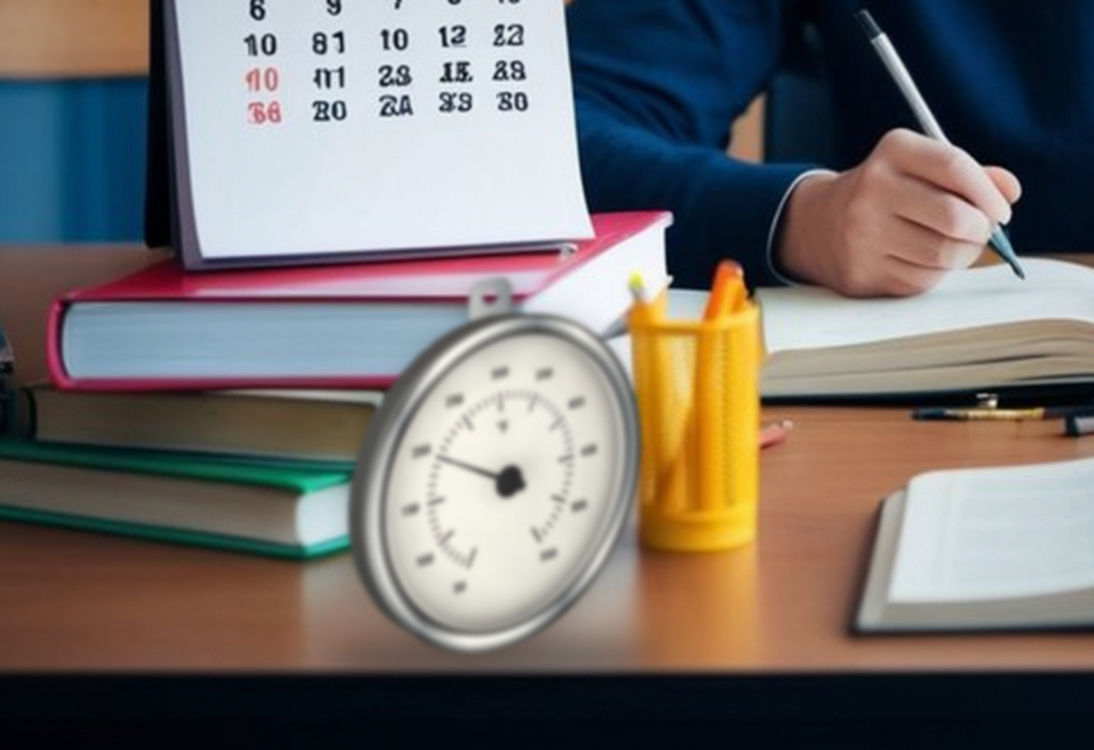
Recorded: 200 °F
